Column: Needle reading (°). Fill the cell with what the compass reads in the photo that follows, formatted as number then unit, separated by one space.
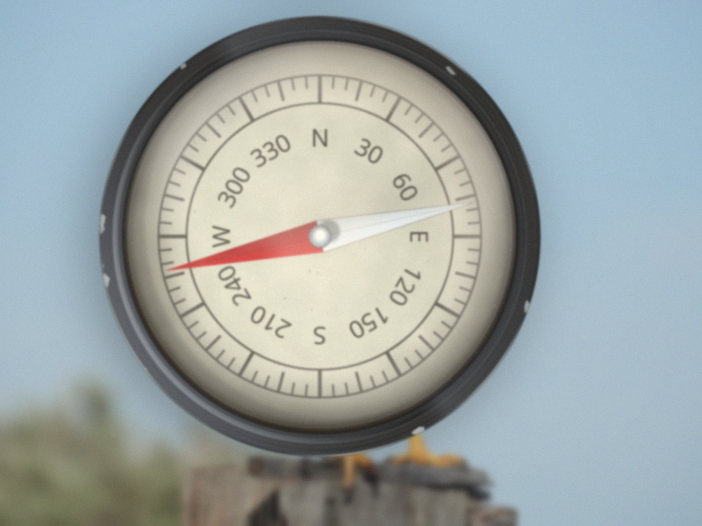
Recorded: 257.5 °
